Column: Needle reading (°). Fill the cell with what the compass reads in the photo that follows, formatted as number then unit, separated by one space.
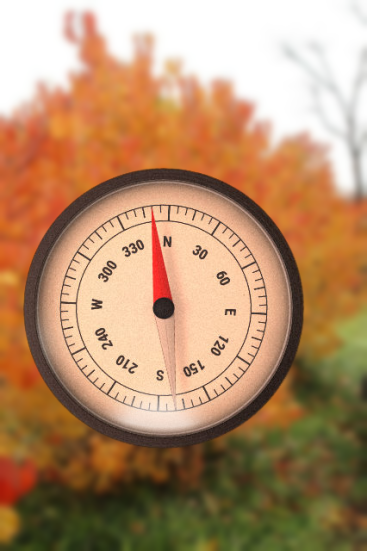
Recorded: 350 °
